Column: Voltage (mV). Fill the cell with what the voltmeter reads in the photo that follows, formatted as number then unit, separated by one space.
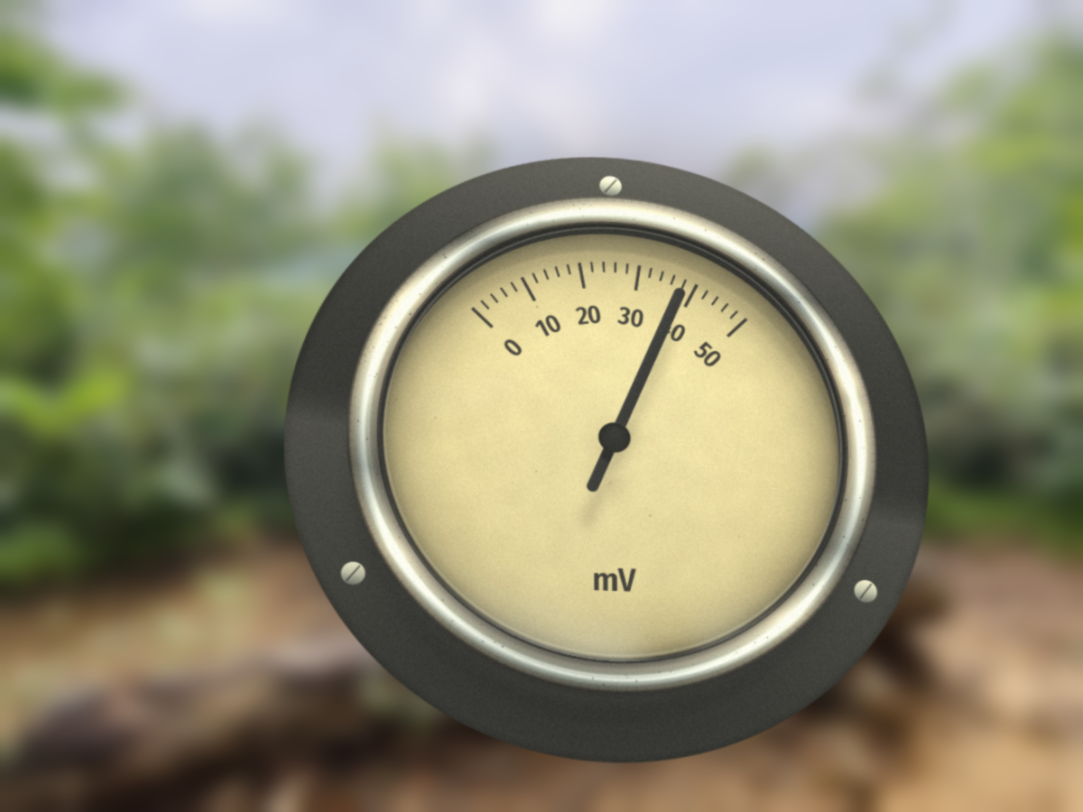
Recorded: 38 mV
